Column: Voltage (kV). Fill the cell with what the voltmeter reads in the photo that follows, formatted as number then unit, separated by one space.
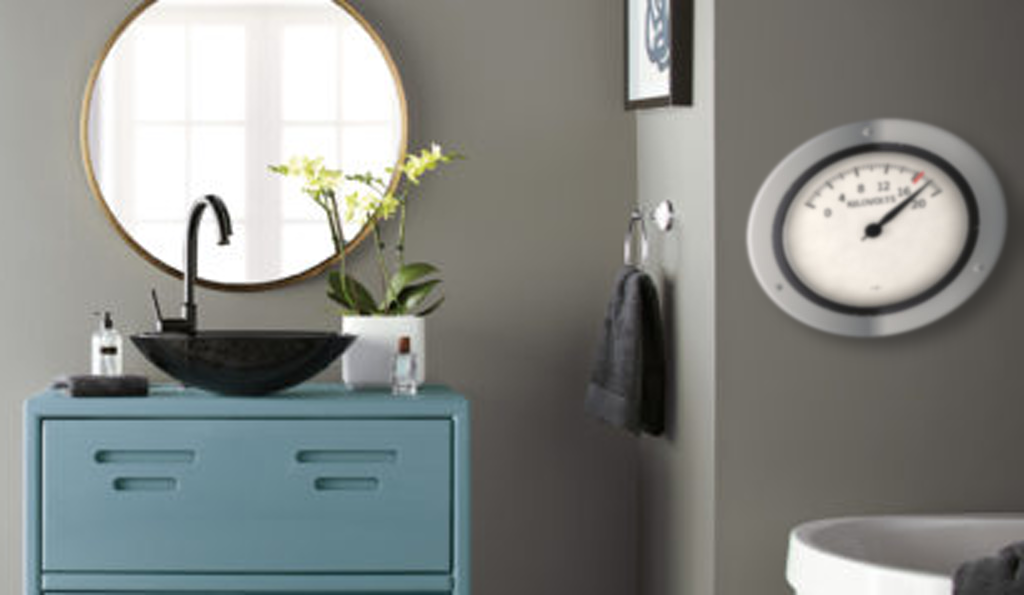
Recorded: 18 kV
